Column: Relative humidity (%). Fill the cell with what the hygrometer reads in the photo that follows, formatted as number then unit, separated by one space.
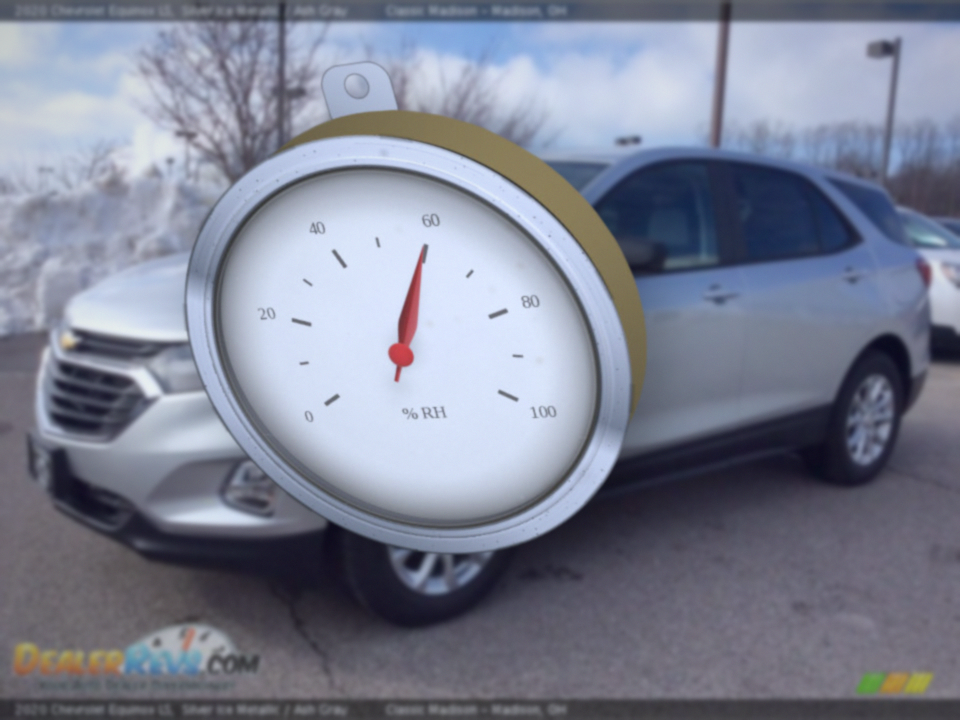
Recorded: 60 %
